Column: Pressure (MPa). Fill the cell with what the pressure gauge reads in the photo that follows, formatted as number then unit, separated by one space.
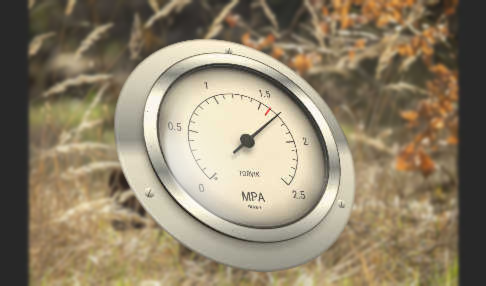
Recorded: 1.7 MPa
